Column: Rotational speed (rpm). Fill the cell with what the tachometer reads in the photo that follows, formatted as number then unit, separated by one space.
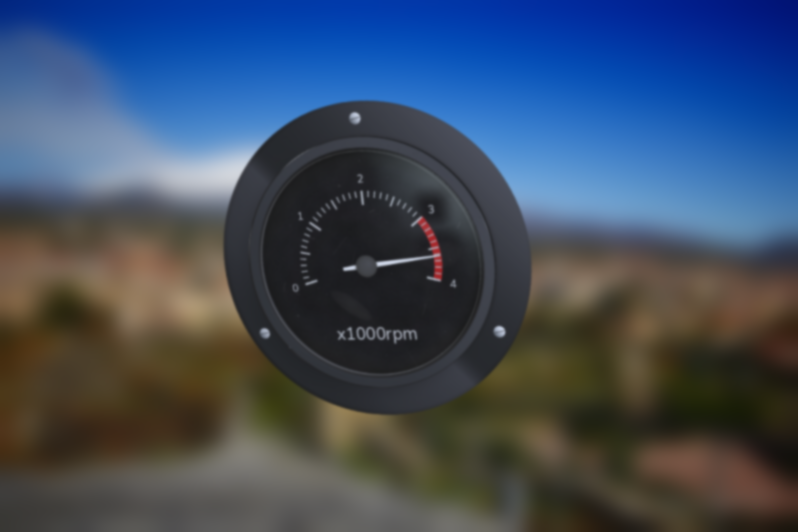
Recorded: 3600 rpm
